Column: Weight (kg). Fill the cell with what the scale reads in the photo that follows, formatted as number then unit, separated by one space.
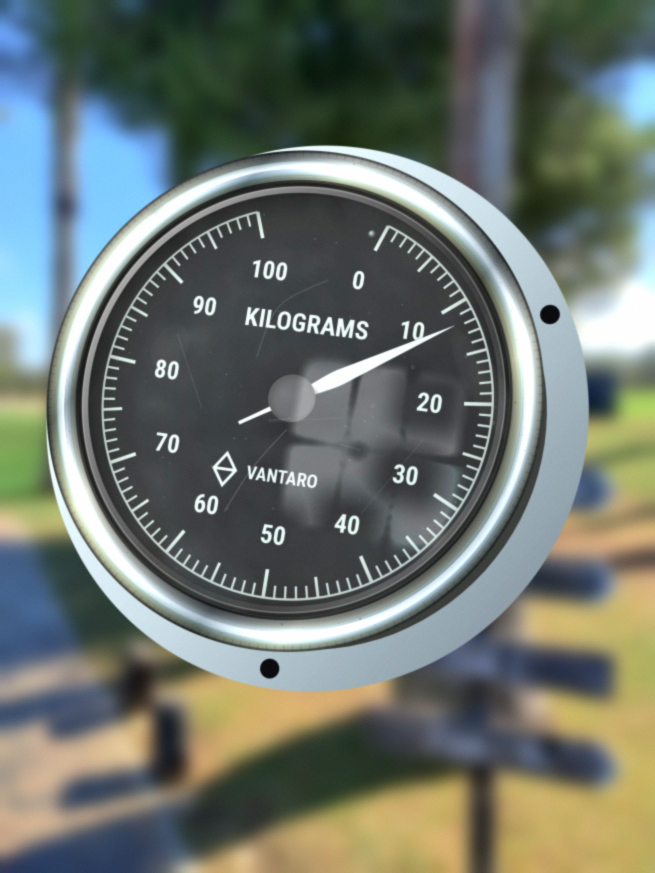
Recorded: 12 kg
